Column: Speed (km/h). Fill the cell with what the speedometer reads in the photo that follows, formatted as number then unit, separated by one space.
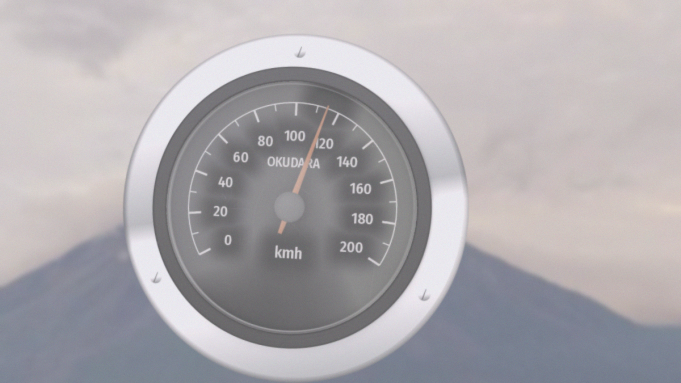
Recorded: 115 km/h
